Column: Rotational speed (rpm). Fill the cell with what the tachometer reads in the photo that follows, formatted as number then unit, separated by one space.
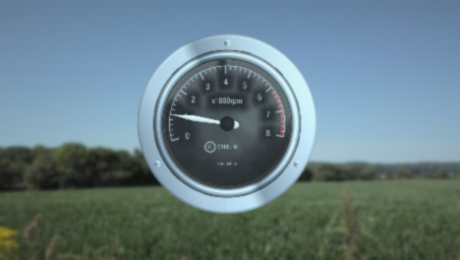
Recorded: 1000 rpm
